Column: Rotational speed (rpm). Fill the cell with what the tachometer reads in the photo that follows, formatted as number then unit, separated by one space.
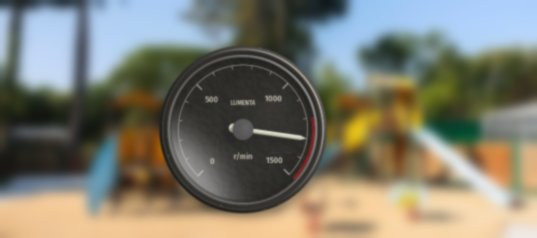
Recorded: 1300 rpm
